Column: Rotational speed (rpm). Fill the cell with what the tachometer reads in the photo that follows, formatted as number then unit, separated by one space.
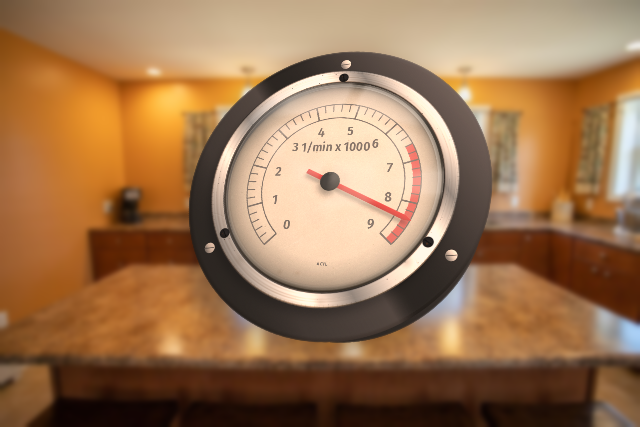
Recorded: 8400 rpm
